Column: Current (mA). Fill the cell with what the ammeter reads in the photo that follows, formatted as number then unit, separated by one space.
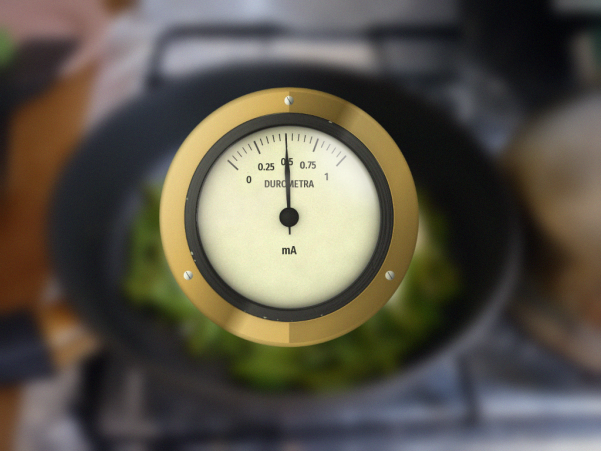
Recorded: 0.5 mA
